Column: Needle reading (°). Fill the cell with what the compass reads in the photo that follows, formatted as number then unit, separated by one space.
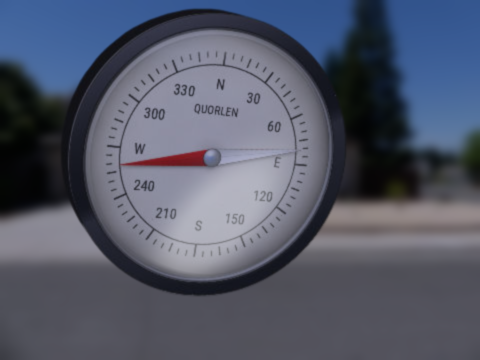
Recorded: 260 °
